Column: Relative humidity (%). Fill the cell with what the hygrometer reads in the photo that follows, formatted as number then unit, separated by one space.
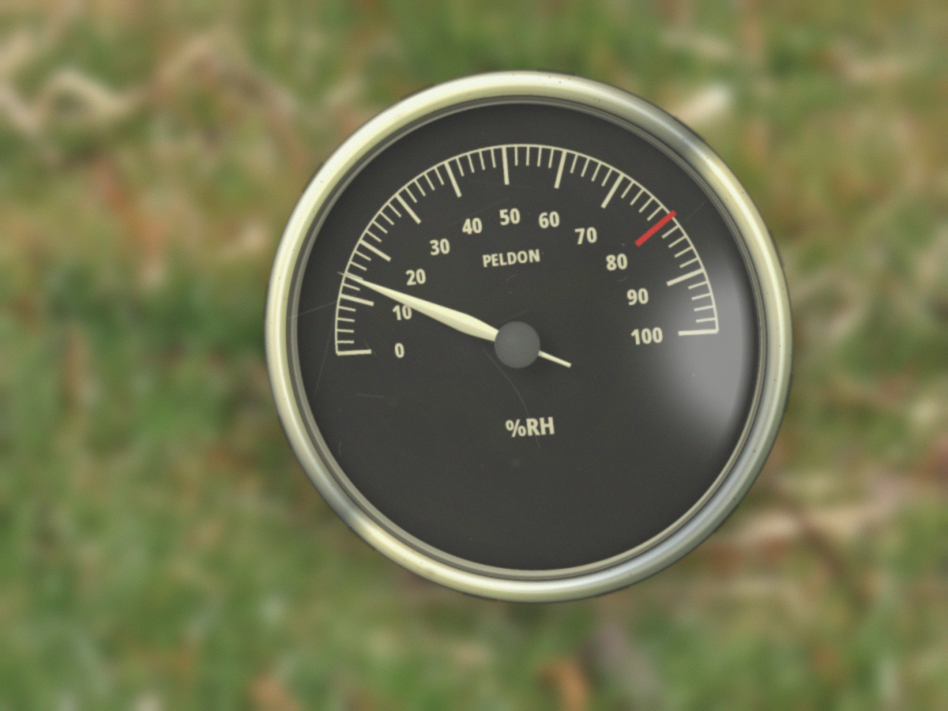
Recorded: 14 %
